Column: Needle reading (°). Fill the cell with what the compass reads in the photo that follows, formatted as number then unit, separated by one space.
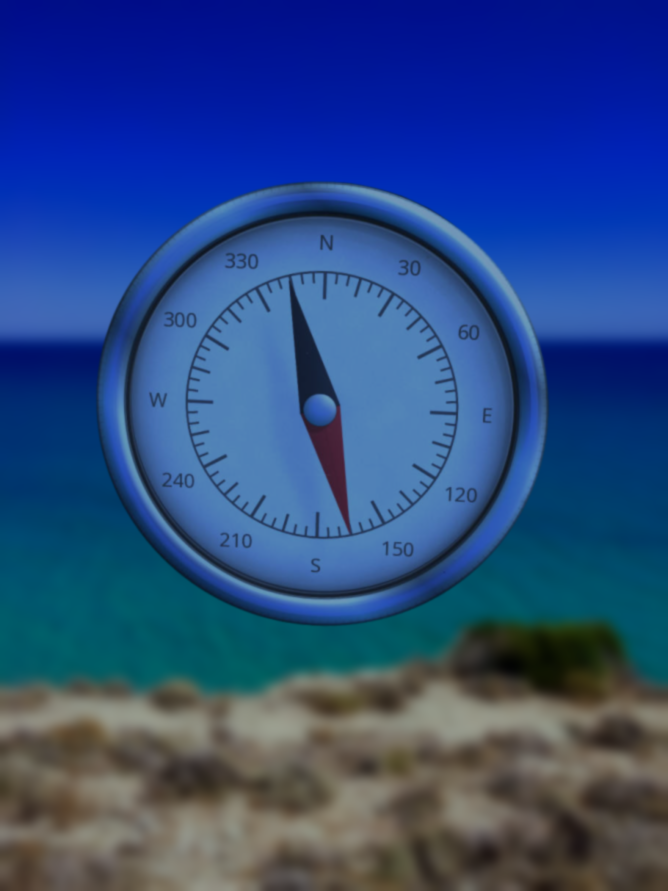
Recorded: 165 °
